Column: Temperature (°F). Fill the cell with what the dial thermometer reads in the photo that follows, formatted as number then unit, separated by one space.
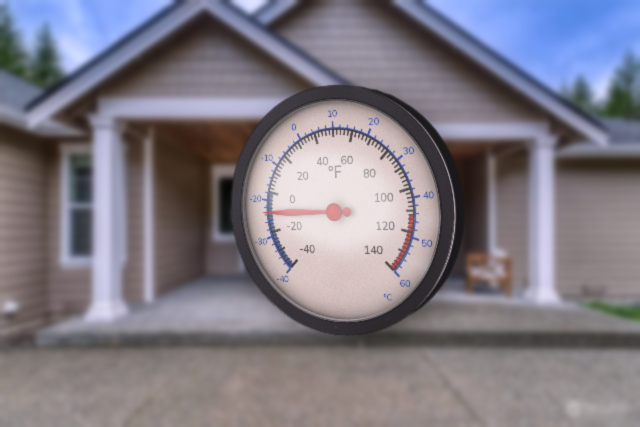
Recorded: -10 °F
